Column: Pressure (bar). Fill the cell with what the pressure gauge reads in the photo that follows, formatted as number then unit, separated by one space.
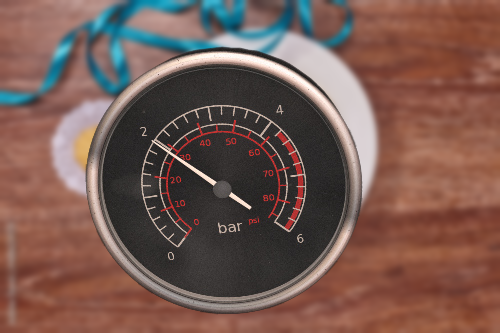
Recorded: 2 bar
